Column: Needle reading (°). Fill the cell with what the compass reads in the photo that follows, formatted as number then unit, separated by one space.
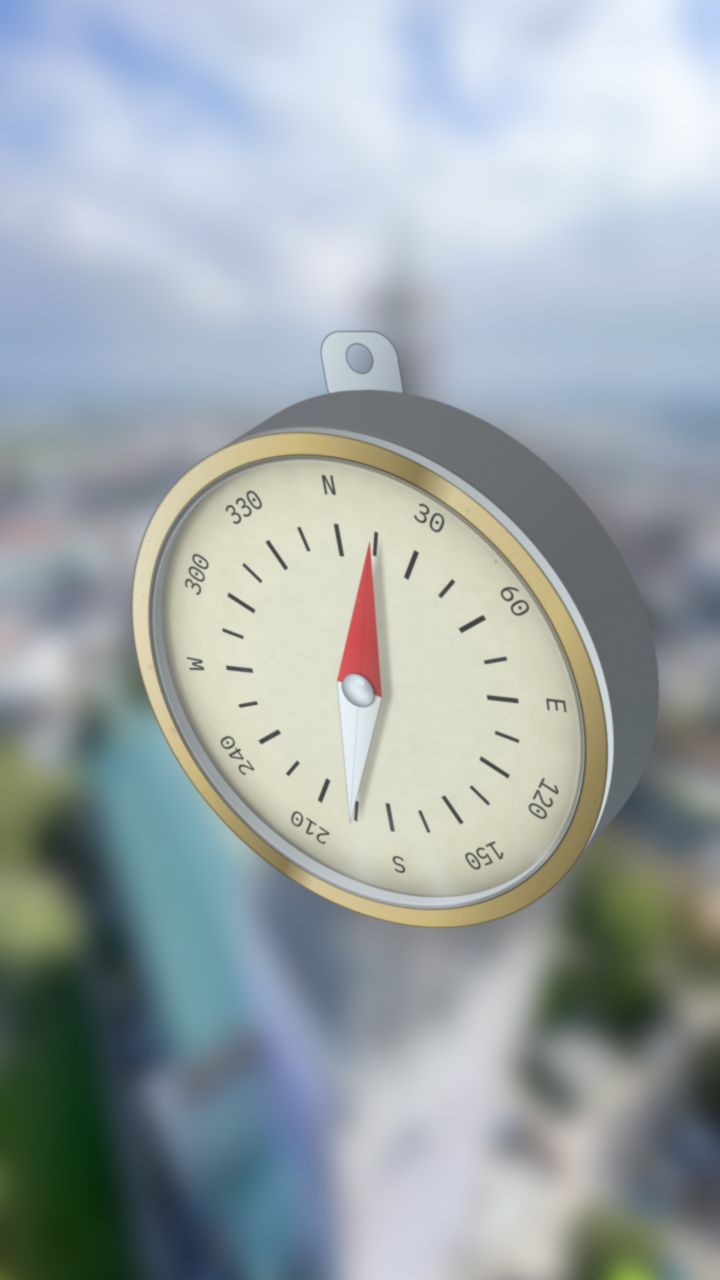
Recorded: 15 °
